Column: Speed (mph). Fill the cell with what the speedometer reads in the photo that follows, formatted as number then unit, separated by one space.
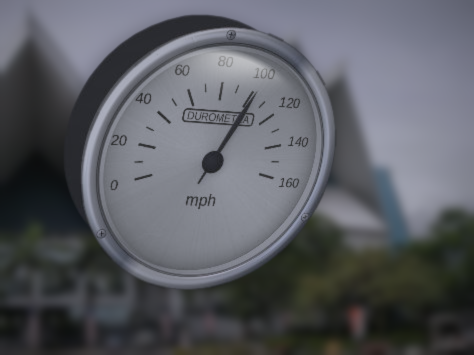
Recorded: 100 mph
